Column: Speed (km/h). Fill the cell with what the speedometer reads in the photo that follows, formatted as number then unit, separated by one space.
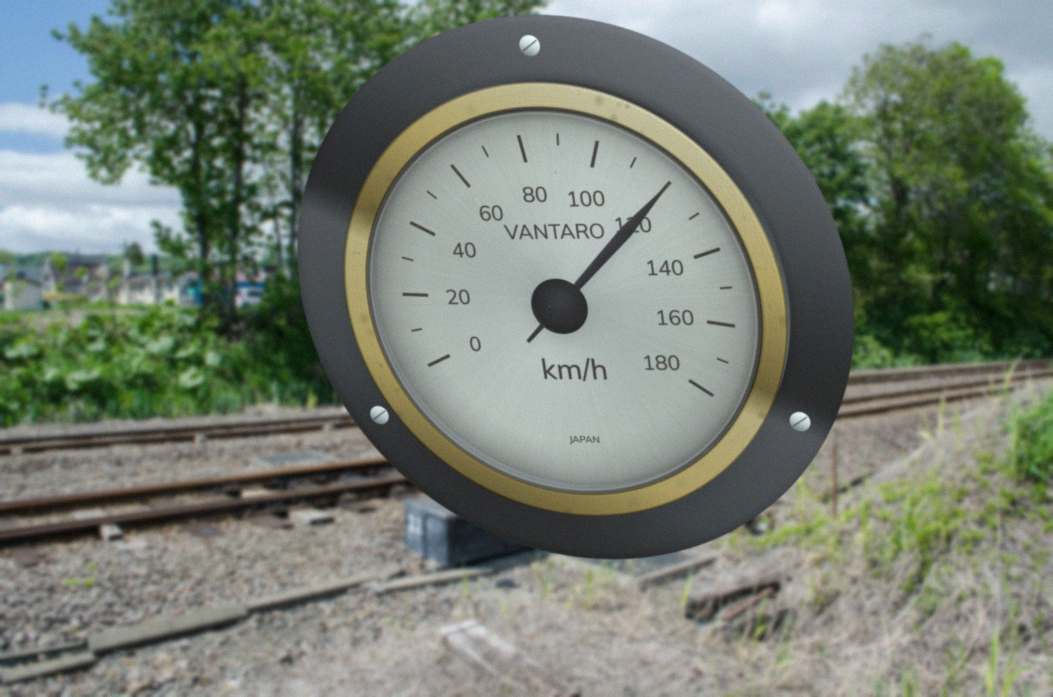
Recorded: 120 km/h
